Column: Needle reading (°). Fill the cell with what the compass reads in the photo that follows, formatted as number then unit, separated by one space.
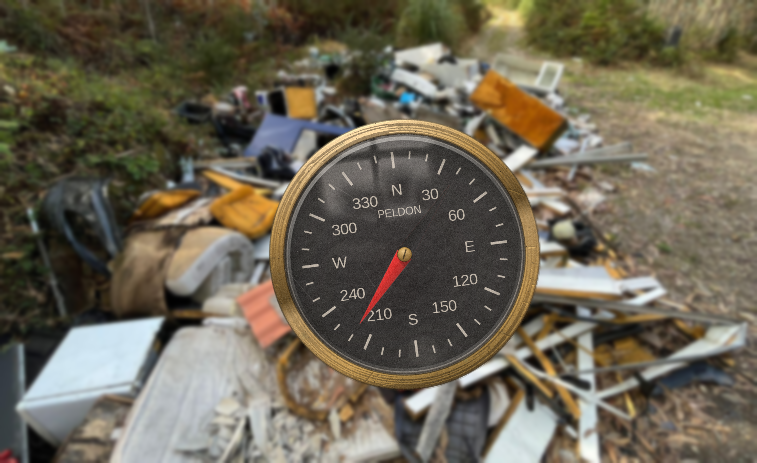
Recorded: 220 °
